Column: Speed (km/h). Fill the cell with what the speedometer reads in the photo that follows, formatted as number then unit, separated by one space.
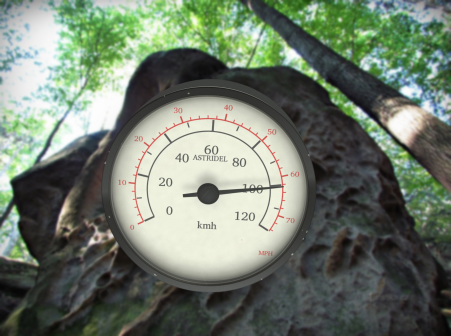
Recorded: 100 km/h
